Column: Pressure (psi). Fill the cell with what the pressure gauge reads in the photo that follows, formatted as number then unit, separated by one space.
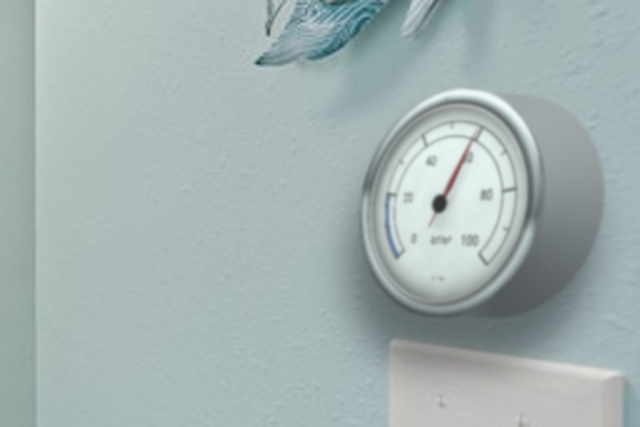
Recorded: 60 psi
